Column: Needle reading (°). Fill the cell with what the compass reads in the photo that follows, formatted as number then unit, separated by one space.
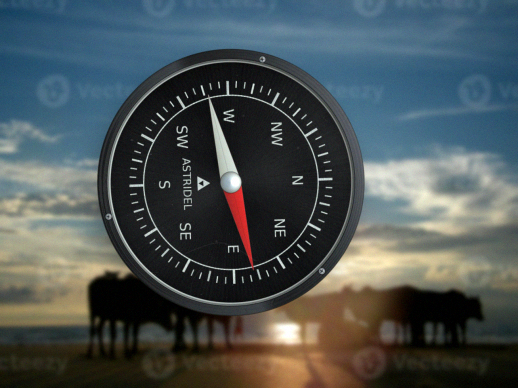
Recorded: 77.5 °
